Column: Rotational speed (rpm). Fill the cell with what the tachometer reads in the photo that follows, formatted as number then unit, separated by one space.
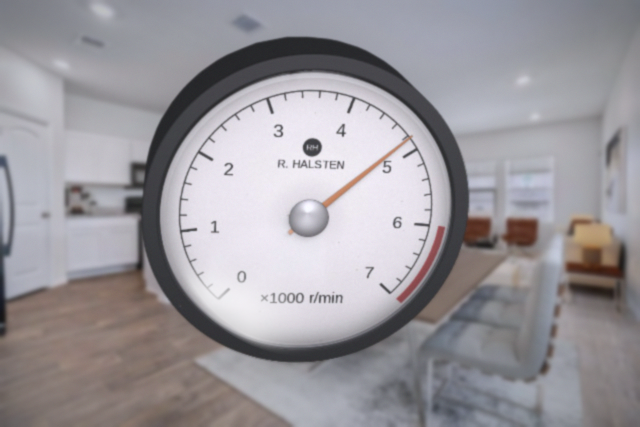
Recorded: 4800 rpm
